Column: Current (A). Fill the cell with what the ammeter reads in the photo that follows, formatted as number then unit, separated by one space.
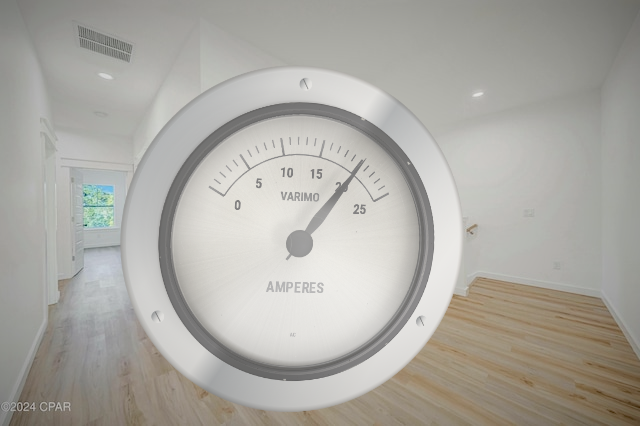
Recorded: 20 A
